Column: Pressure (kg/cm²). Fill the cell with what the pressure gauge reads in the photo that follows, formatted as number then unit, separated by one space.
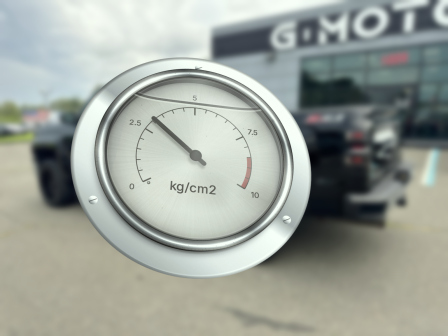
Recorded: 3 kg/cm²
